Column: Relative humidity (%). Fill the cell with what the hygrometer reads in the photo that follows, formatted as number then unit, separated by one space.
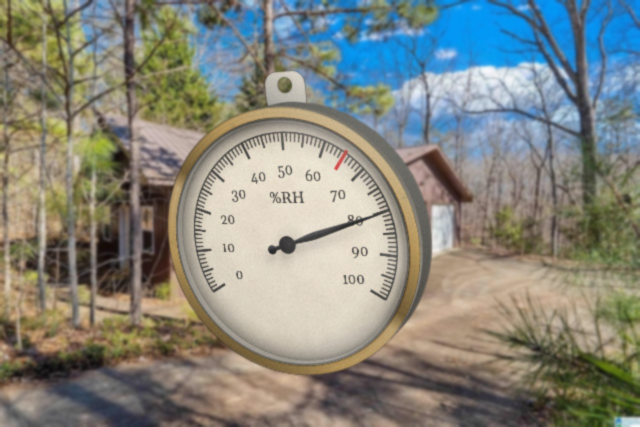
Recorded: 80 %
